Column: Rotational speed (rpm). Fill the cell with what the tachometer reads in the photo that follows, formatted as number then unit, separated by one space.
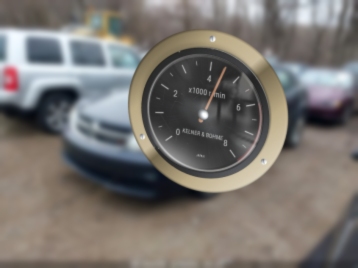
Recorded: 4500 rpm
